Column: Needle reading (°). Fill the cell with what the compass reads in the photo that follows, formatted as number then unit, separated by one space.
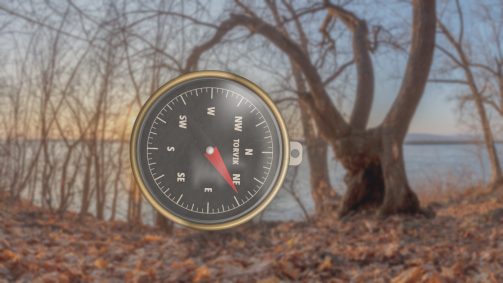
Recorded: 55 °
